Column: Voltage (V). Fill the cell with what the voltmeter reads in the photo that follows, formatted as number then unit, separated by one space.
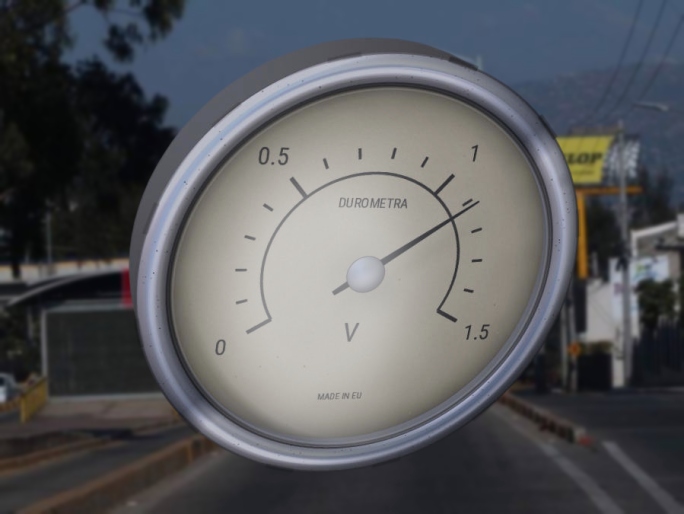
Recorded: 1.1 V
